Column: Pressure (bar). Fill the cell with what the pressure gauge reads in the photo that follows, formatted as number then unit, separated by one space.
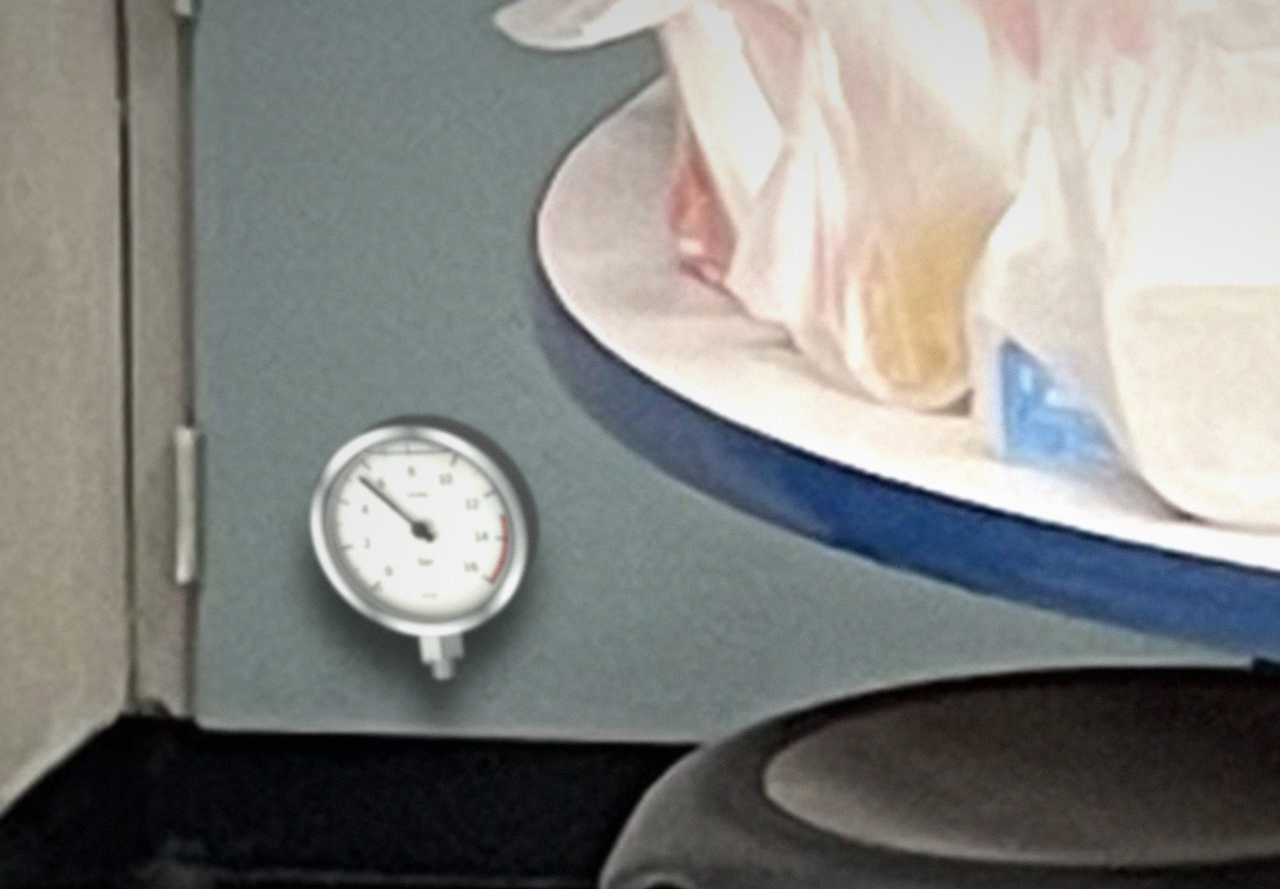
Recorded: 5.5 bar
